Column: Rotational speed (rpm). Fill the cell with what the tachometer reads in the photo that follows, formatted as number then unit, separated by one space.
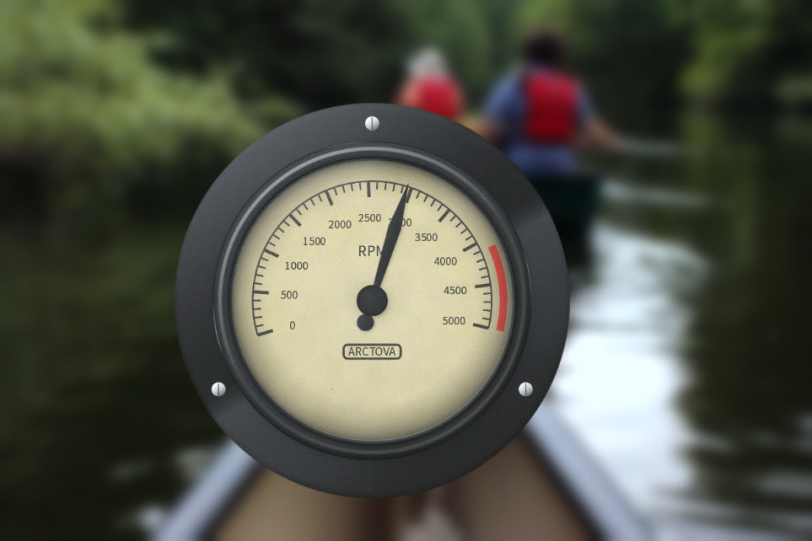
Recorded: 2950 rpm
